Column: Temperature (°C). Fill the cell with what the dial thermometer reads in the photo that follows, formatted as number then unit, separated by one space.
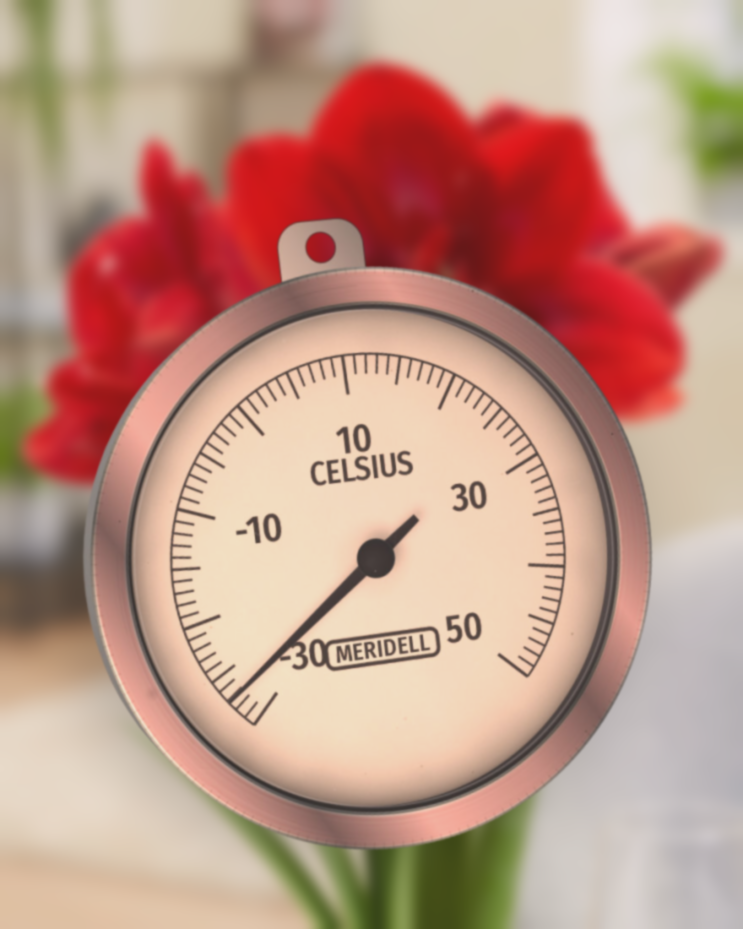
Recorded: -27 °C
